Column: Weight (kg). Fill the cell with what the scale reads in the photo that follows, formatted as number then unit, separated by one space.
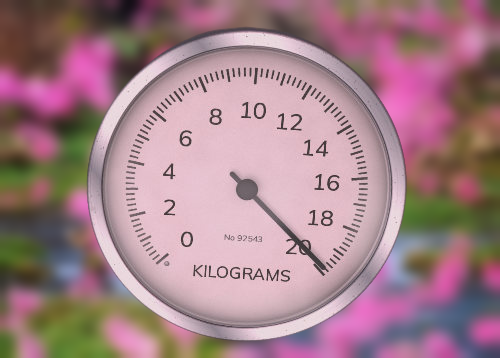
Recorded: 19.8 kg
